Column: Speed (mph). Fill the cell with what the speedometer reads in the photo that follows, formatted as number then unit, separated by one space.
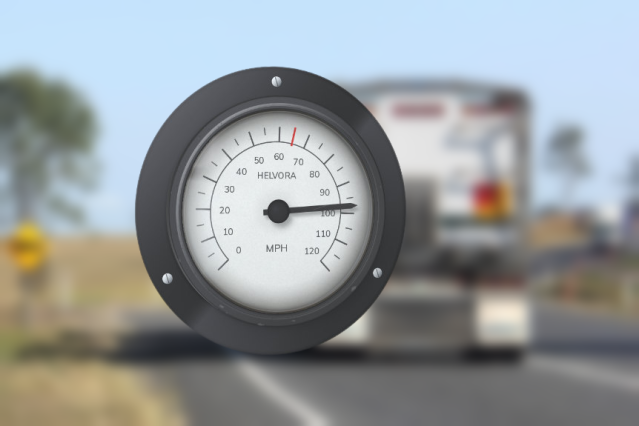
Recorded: 97.5 mph
